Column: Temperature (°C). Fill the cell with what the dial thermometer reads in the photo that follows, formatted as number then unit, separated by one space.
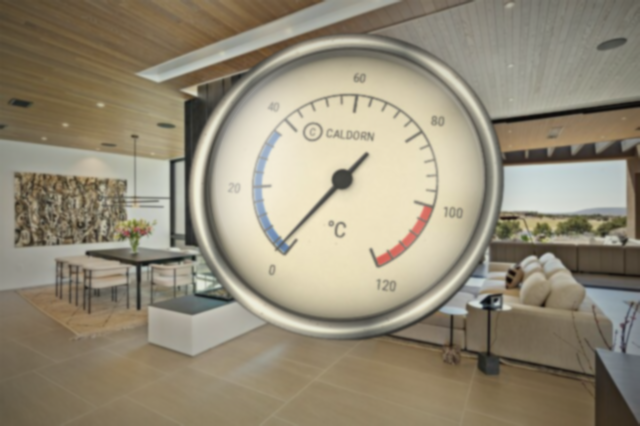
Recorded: 2 °C
